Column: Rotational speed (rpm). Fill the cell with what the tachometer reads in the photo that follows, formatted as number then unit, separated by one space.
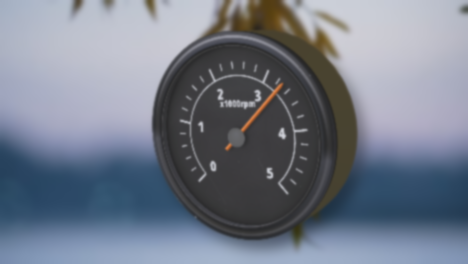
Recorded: 3300 rpm
